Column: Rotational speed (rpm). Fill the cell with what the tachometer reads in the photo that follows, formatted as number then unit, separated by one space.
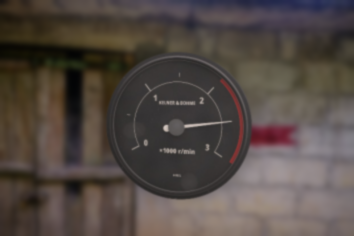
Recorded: 2500 rpm
